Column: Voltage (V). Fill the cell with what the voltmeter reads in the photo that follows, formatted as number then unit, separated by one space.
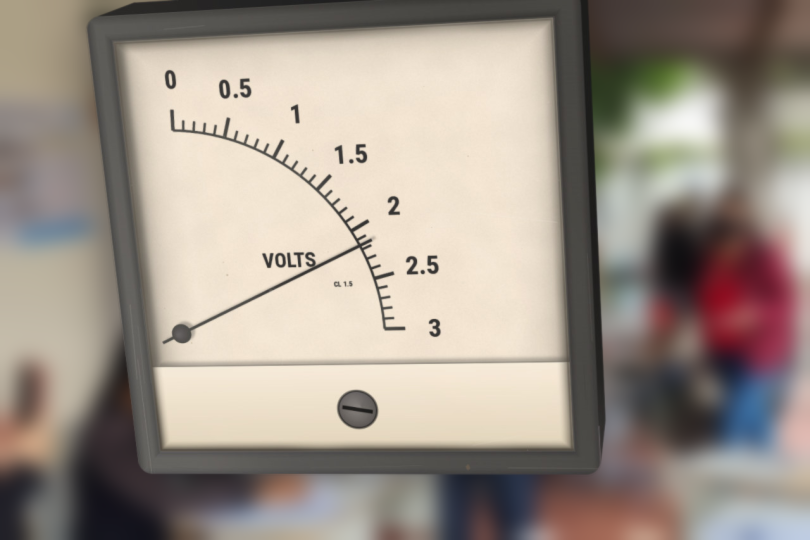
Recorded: 2.15 V
